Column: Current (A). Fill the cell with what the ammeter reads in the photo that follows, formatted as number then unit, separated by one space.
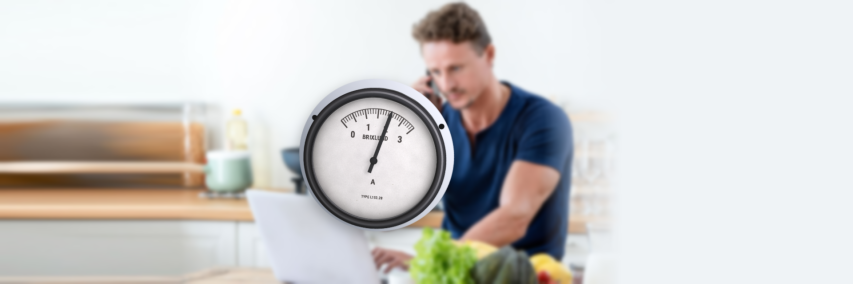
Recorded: 2 A
